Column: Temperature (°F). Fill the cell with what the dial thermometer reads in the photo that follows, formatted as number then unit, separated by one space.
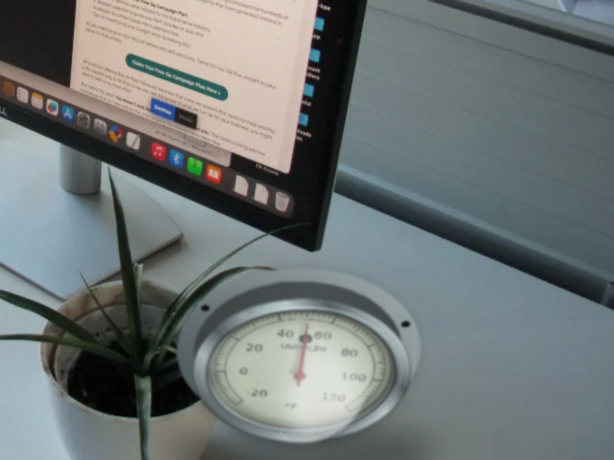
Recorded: 50 °F
